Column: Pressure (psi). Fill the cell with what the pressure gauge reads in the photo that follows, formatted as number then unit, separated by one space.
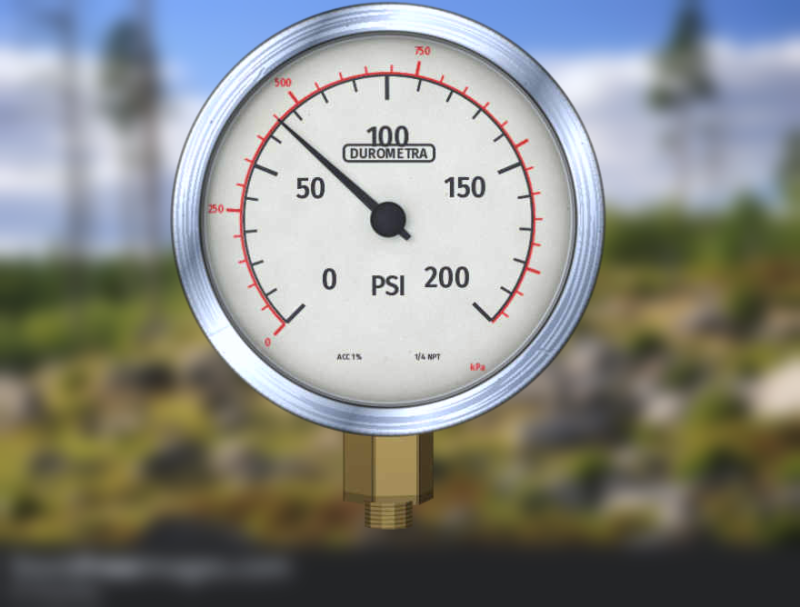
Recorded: 65 psi
